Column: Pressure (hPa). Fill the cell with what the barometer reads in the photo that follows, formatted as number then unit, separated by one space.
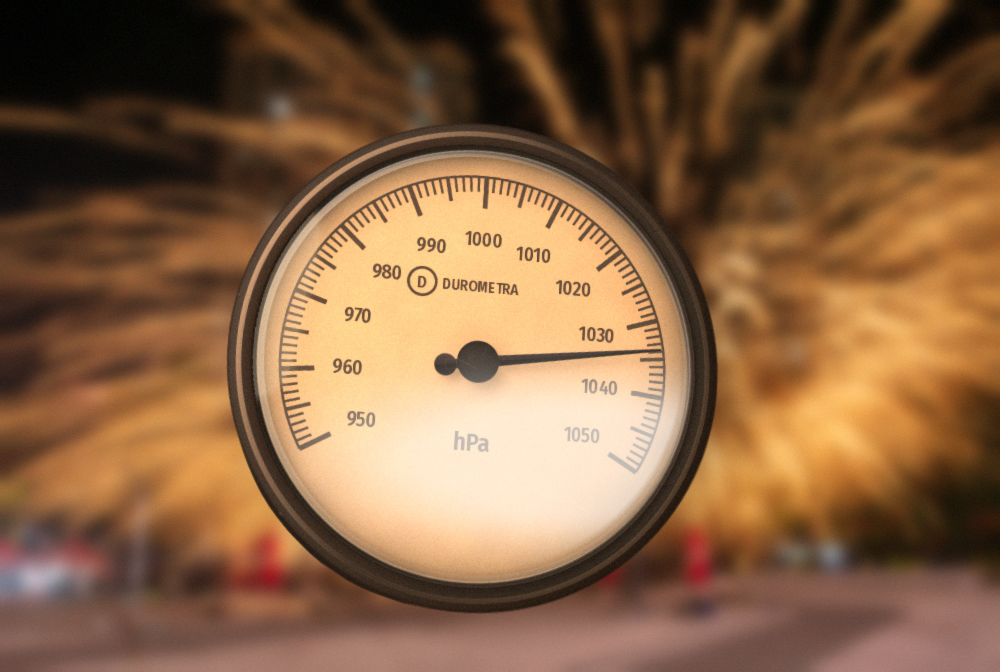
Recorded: 1034 hPa
